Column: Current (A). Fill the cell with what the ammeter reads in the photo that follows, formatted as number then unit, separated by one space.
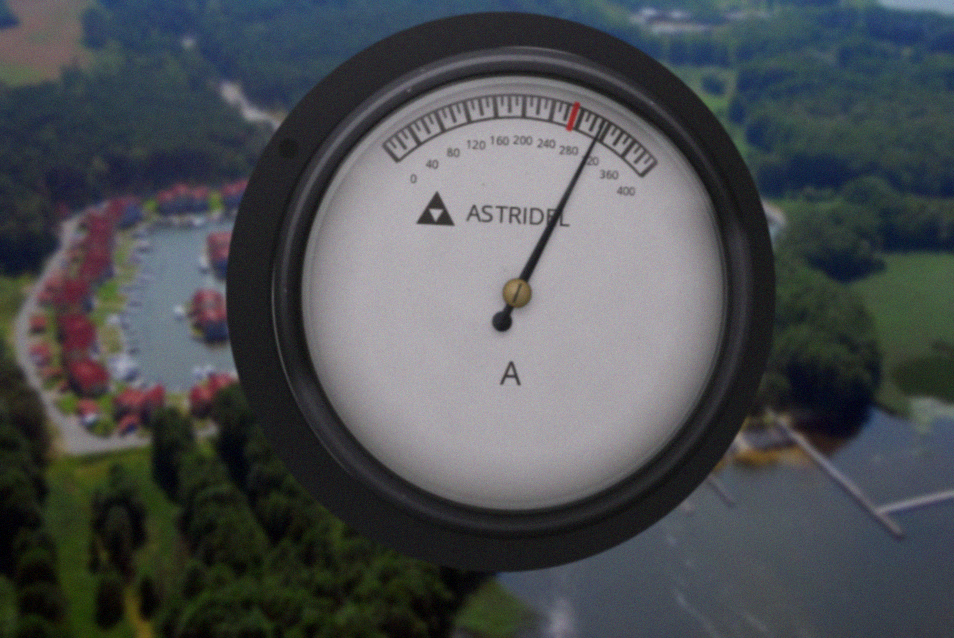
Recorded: 310 A
